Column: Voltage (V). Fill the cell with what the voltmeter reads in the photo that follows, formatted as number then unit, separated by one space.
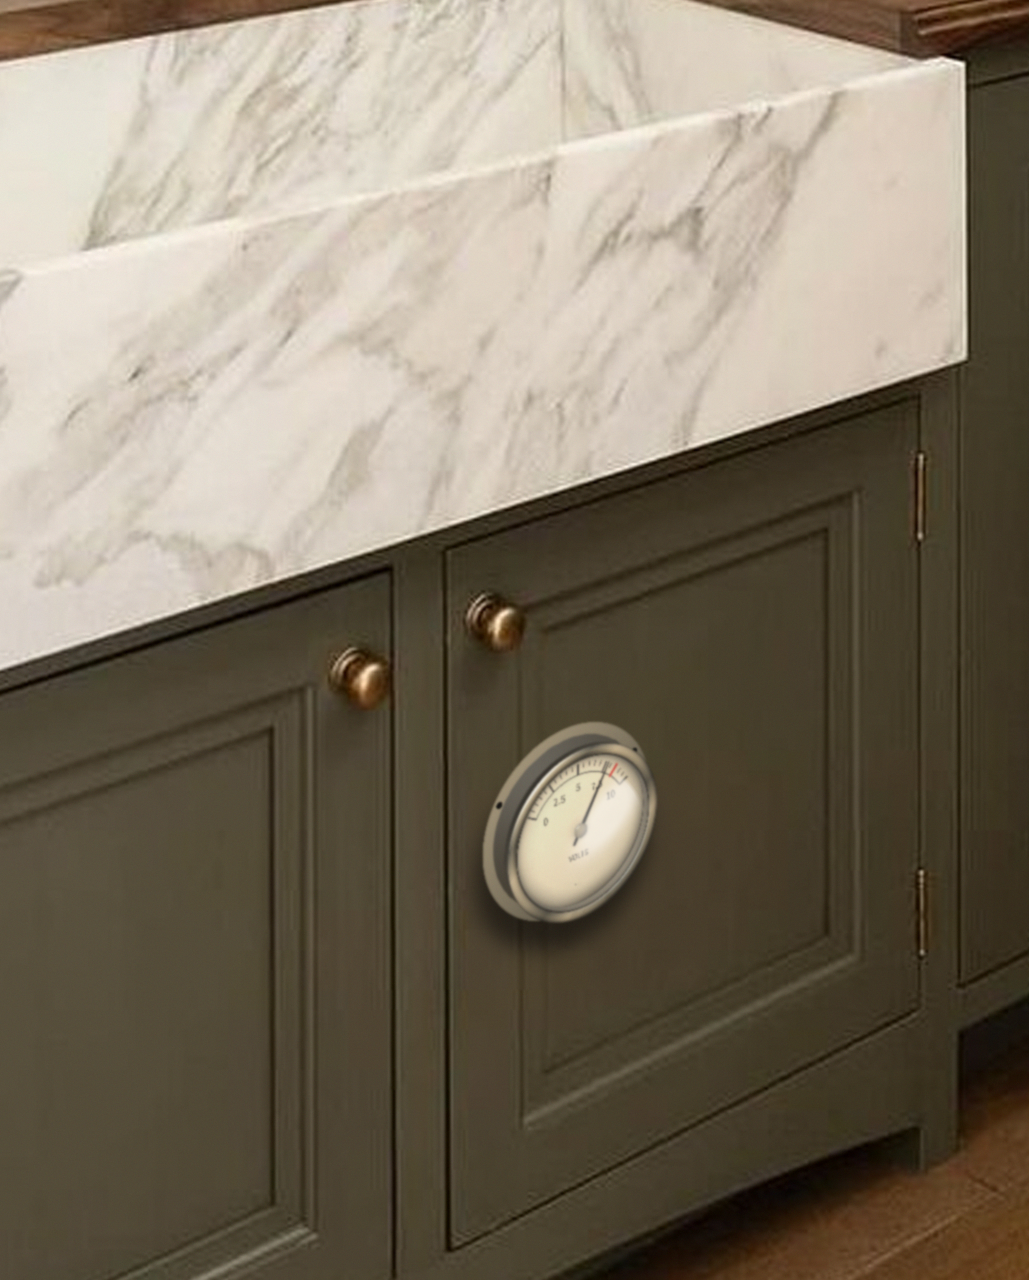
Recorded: 7.5 V
